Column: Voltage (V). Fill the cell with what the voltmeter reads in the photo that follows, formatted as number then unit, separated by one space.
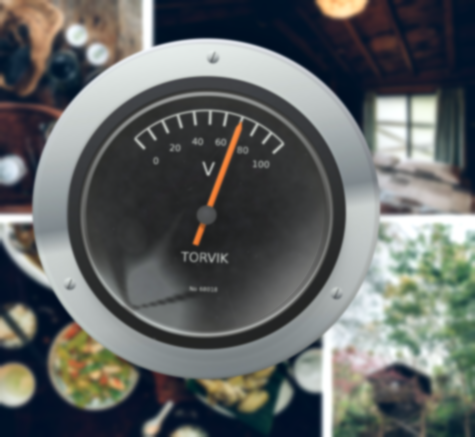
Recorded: 70 V
